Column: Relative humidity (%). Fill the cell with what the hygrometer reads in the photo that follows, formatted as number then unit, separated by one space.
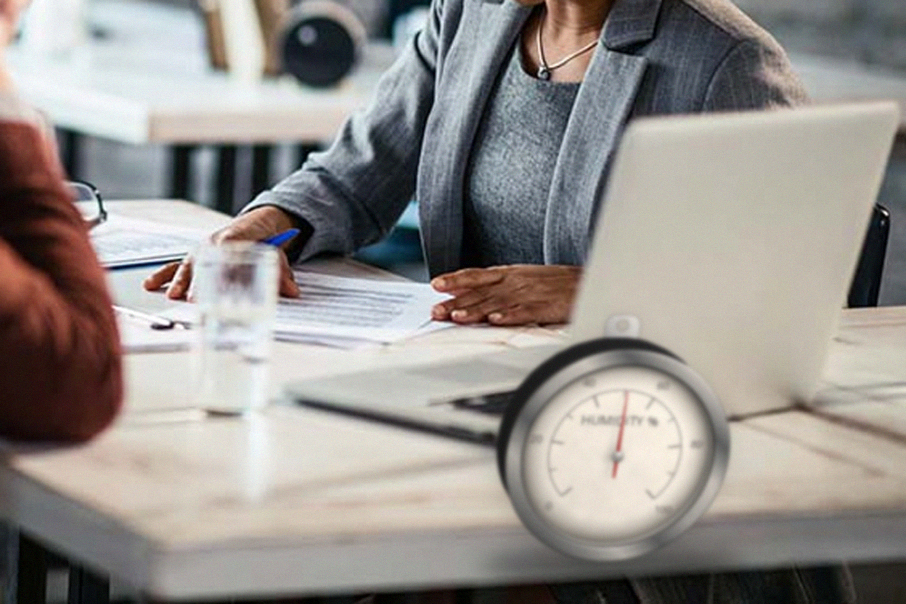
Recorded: 50 %
